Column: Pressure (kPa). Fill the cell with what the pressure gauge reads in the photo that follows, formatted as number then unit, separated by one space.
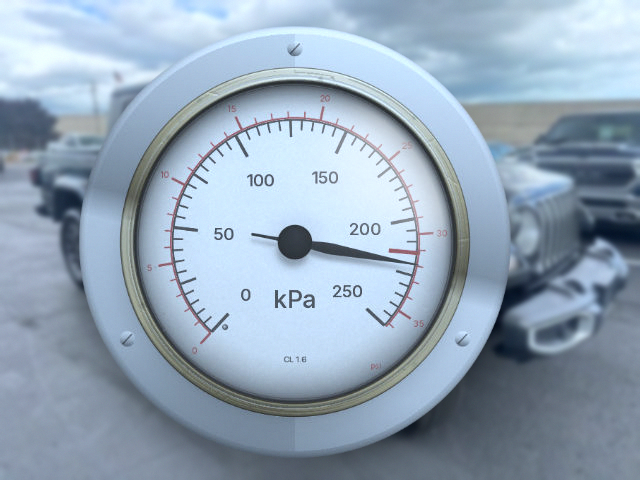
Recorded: 220 kPa
